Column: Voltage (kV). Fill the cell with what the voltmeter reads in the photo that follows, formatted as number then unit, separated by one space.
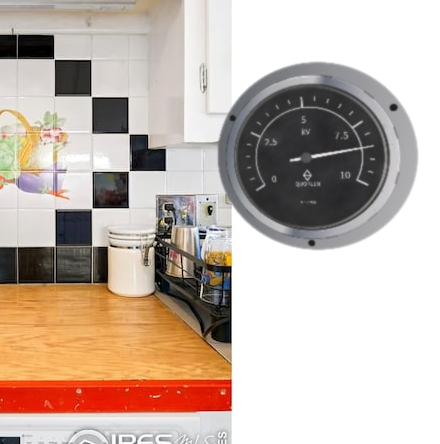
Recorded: 8.5 kV
